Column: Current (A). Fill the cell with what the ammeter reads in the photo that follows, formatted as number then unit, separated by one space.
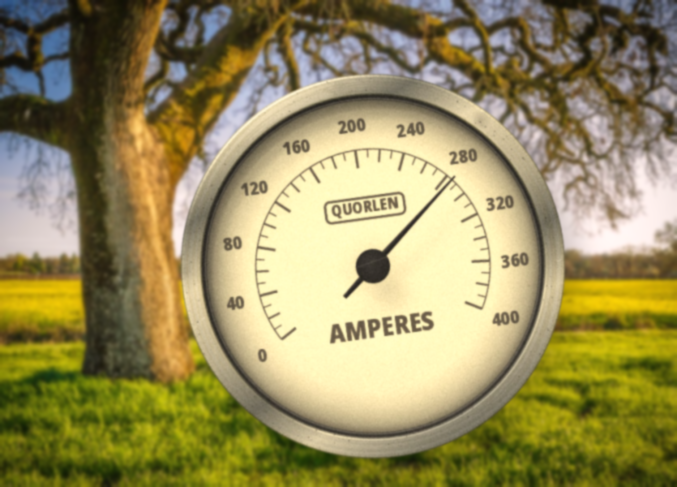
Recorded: 285 A
